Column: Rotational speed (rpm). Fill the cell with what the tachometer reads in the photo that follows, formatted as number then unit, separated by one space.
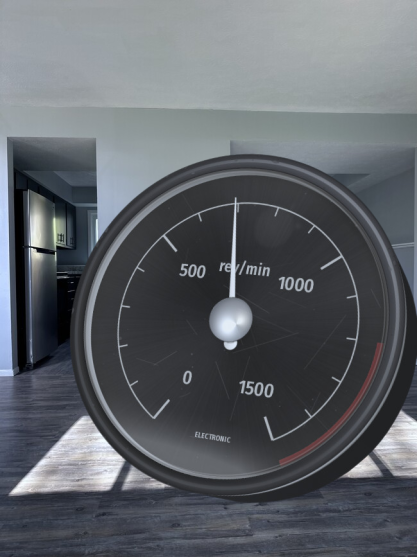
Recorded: 700 rpm
